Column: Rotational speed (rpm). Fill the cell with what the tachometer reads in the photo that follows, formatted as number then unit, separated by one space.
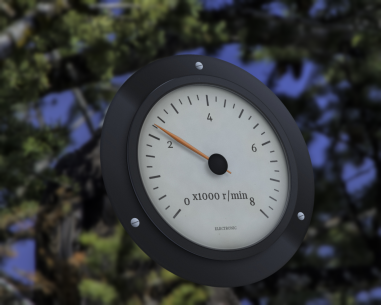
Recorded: 2250 rpm
